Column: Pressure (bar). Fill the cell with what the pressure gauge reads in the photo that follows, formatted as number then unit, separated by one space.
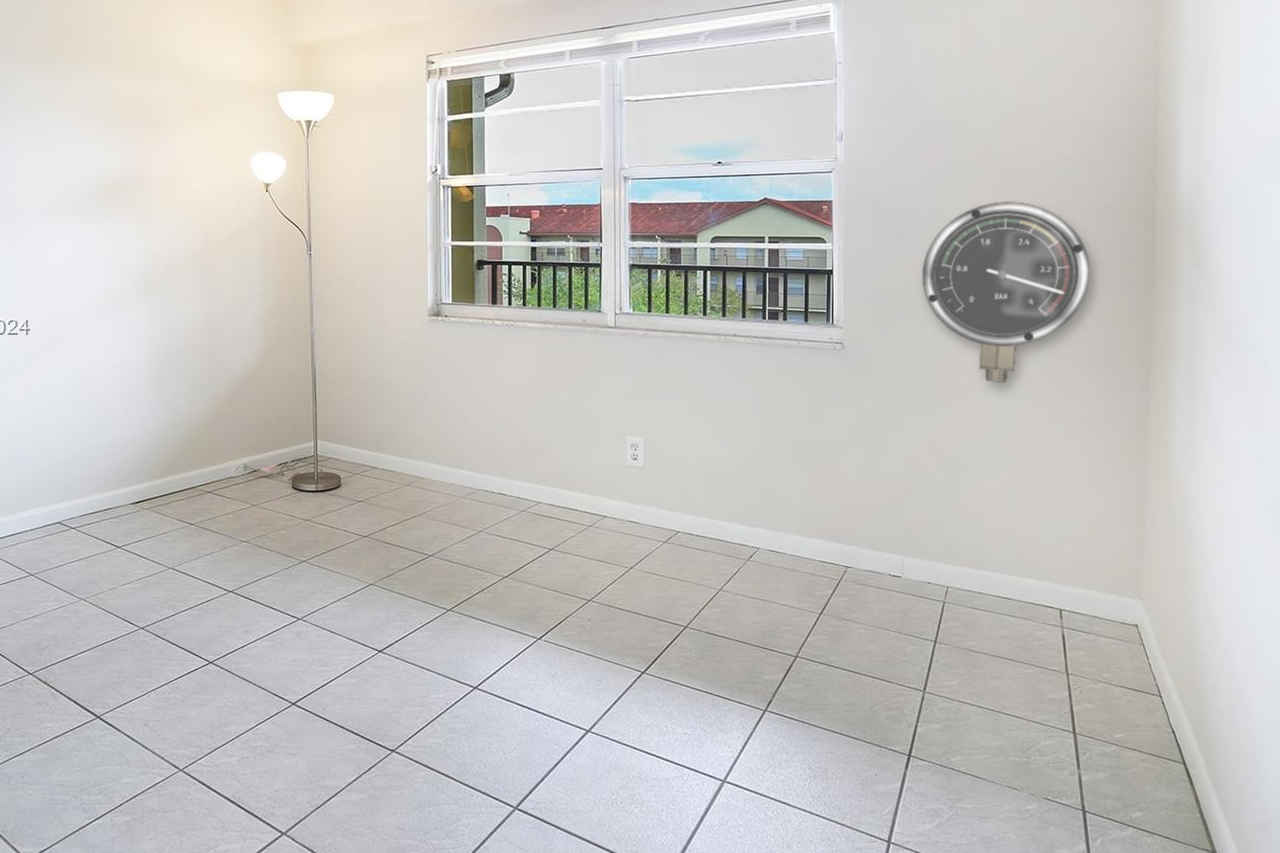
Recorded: 3.6 bar
